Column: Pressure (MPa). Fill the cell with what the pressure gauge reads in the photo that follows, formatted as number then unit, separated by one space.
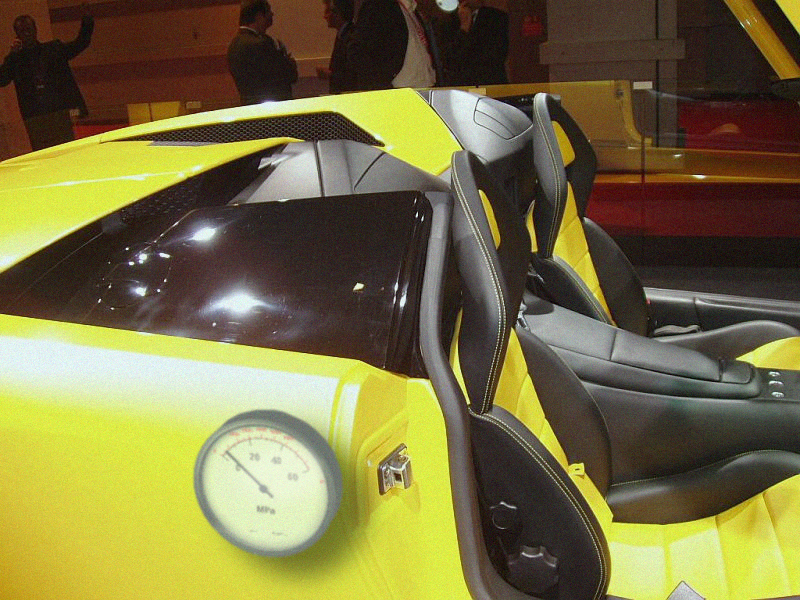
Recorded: 5 MPa
